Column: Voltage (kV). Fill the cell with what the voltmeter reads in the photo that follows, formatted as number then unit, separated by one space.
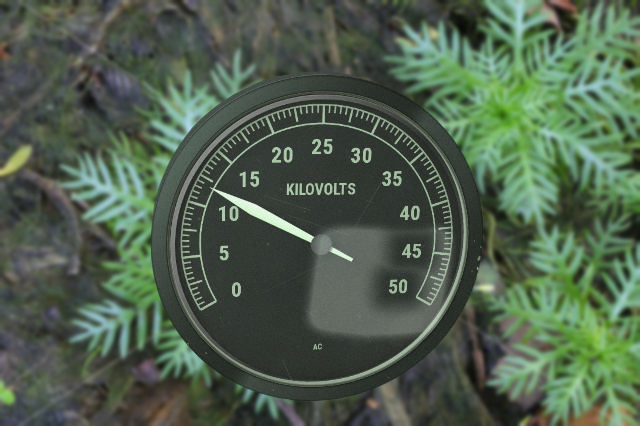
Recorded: 12 kV
